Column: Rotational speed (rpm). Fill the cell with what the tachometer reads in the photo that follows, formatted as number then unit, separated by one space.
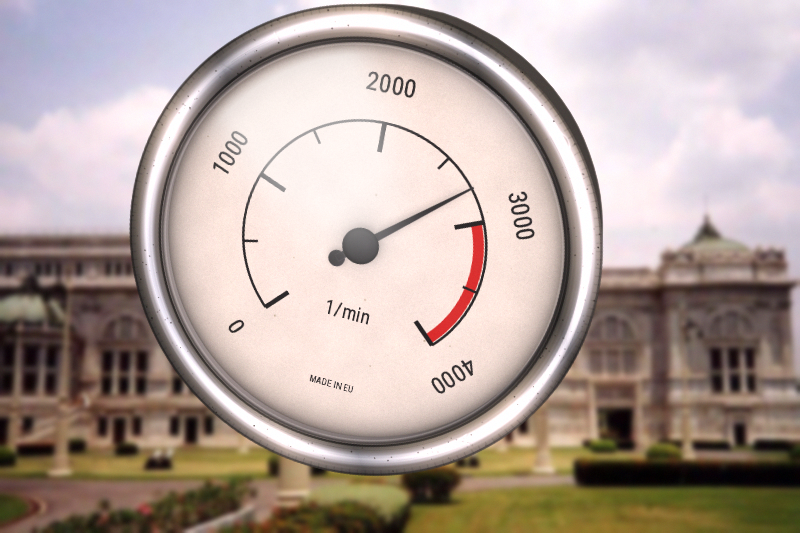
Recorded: 2750 rpm
